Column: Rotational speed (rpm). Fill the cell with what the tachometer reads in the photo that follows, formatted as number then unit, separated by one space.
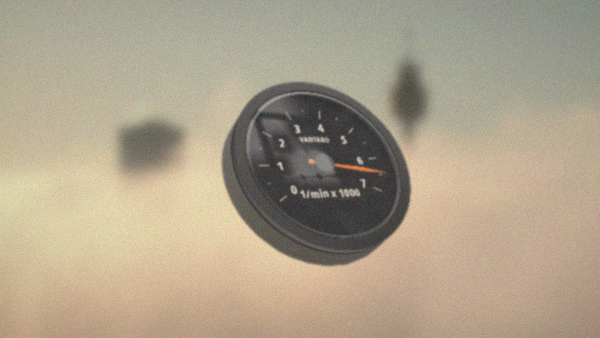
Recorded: 6500 rpm
